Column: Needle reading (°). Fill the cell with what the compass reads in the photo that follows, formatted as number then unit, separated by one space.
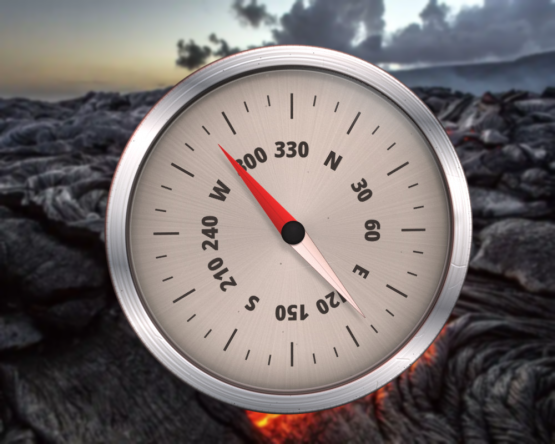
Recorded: 290 °
